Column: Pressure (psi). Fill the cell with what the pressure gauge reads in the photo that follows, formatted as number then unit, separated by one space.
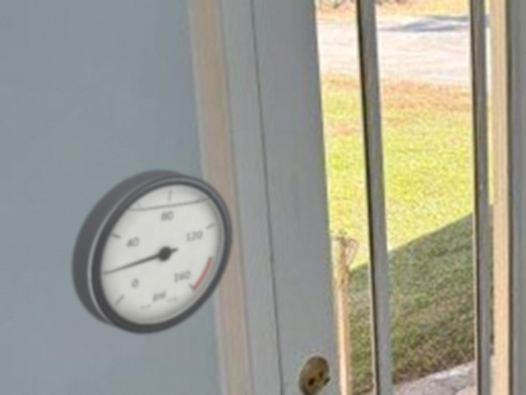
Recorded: 20 psi
